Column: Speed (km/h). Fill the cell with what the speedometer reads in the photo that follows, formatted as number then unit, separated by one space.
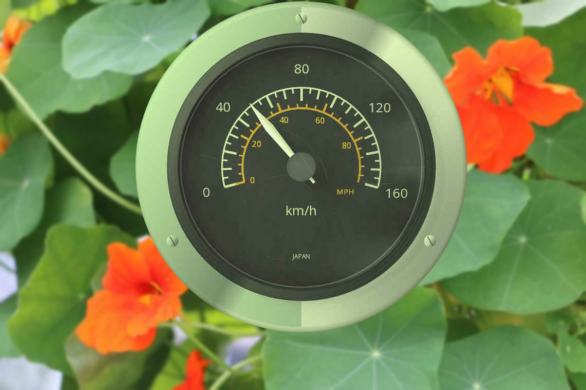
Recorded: 50 km/h
